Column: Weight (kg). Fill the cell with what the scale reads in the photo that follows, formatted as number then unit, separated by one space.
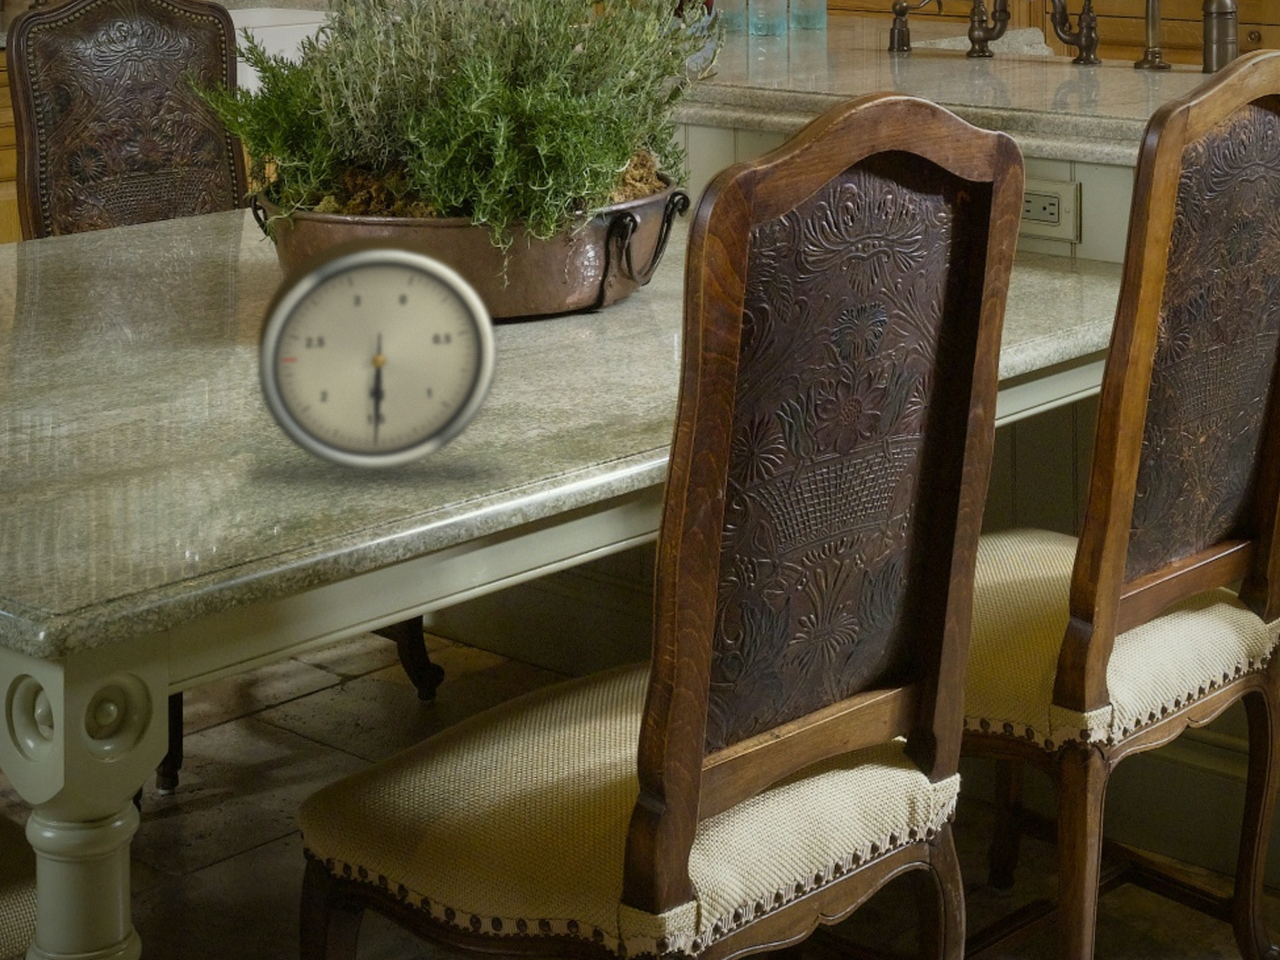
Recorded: 1.5 kg
